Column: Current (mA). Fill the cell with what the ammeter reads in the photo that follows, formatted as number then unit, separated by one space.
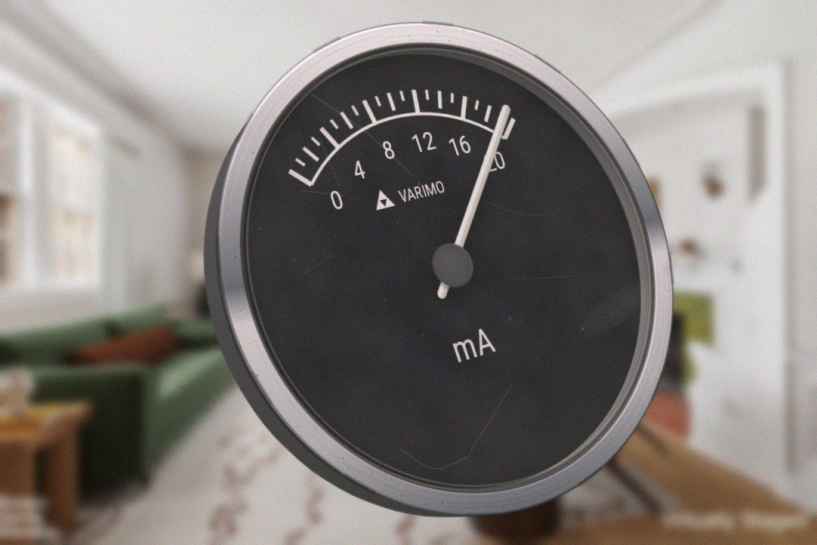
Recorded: 19 mA
